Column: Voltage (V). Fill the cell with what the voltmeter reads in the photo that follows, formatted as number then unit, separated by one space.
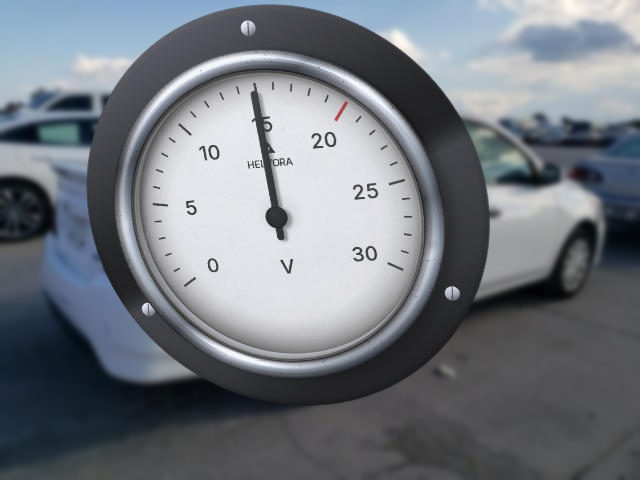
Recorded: 15 V
